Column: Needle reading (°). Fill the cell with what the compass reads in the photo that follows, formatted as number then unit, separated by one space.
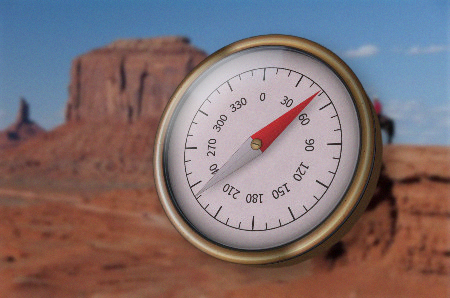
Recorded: 50 °
